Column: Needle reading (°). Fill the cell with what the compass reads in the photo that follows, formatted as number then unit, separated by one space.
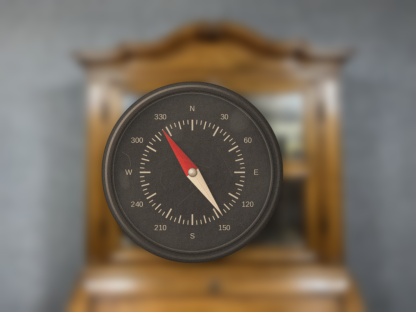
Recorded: 325 °
